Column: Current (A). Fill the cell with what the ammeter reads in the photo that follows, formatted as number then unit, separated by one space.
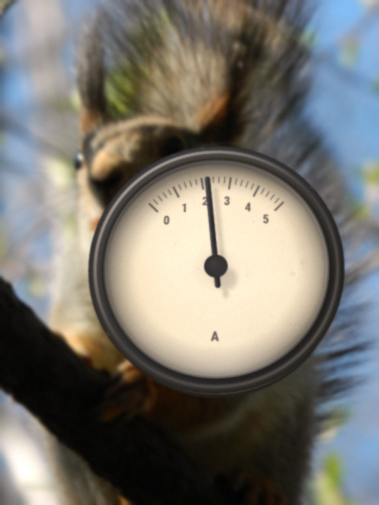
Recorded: 2.2 A
